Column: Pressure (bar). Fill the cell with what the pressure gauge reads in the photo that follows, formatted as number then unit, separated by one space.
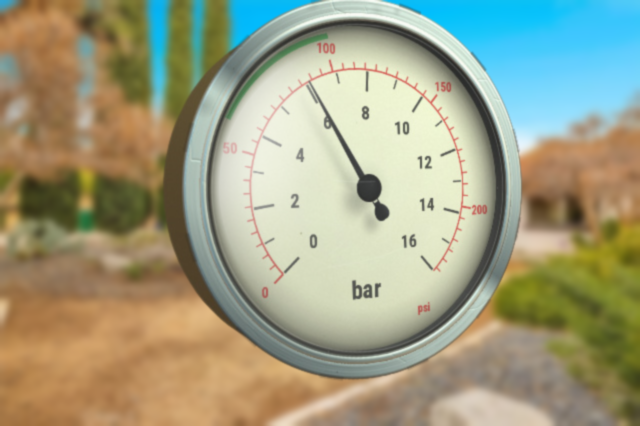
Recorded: 6 bar
